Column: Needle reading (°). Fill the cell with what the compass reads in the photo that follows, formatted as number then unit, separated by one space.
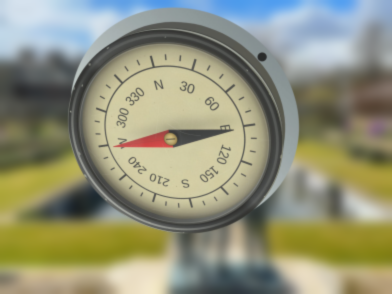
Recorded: 270 °
